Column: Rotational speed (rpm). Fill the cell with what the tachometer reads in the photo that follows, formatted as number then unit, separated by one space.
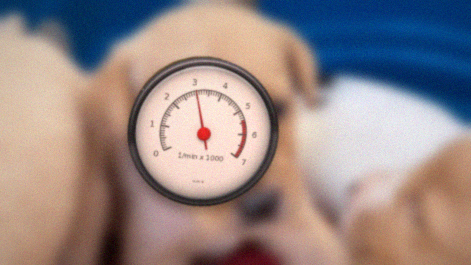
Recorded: 3000 rpm
